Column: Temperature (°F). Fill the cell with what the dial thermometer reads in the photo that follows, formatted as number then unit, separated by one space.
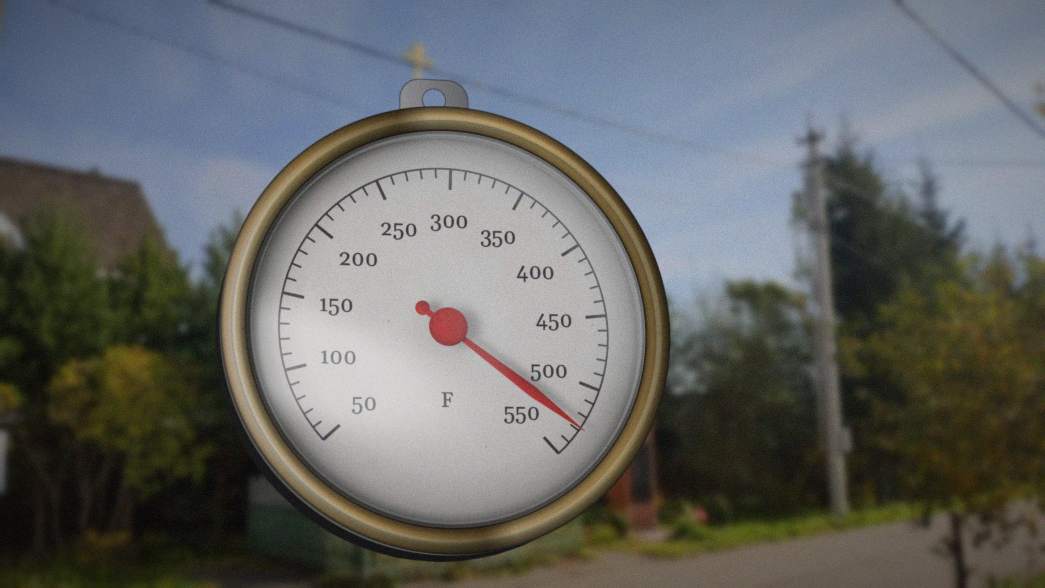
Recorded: 530 °F
